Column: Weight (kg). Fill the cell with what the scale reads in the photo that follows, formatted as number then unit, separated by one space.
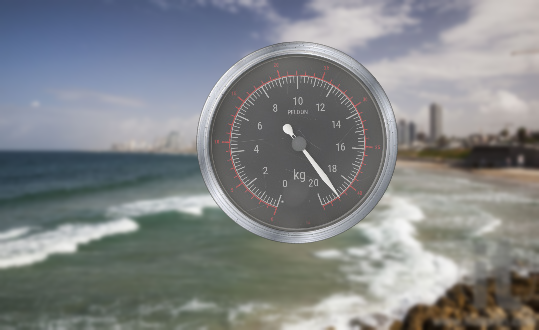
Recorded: 19 kg
